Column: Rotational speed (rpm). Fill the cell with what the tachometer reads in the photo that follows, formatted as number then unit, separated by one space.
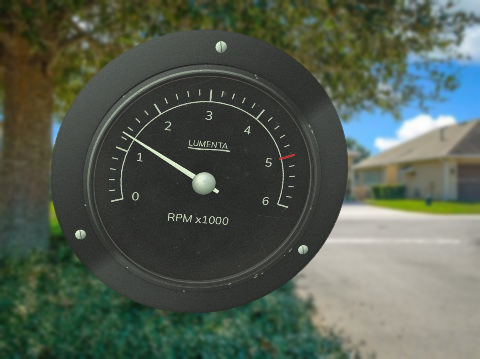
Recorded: 1300 rpm
